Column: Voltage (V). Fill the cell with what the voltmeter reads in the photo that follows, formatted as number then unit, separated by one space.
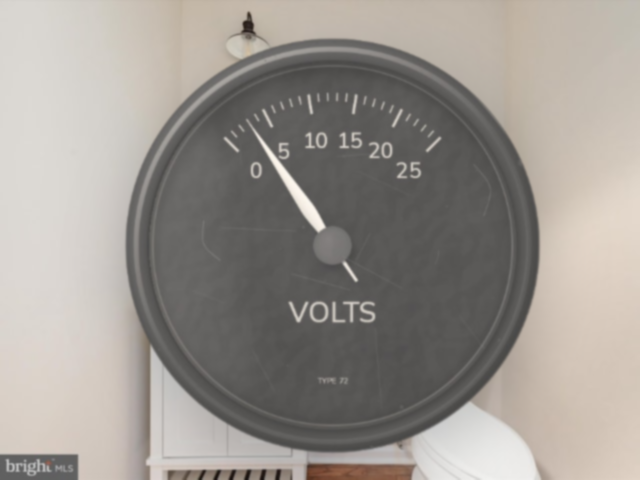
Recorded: 3 V
